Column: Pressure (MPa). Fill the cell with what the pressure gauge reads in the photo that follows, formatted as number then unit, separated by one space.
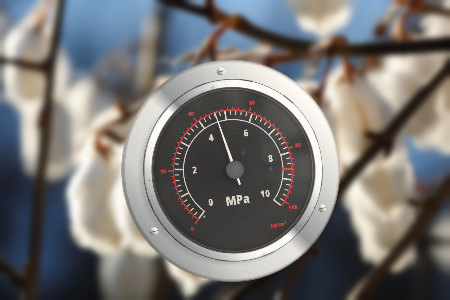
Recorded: 4.6 MPa
